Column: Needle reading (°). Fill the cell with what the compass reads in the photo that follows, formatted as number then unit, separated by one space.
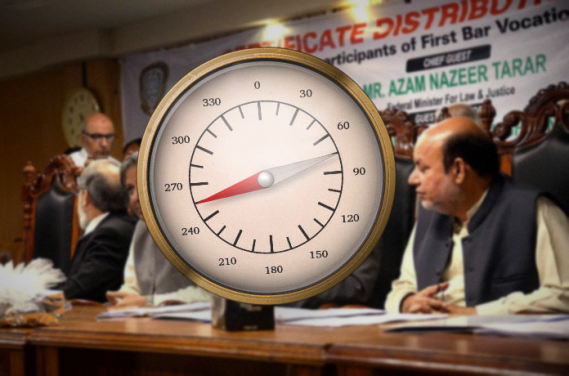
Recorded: 255 °
